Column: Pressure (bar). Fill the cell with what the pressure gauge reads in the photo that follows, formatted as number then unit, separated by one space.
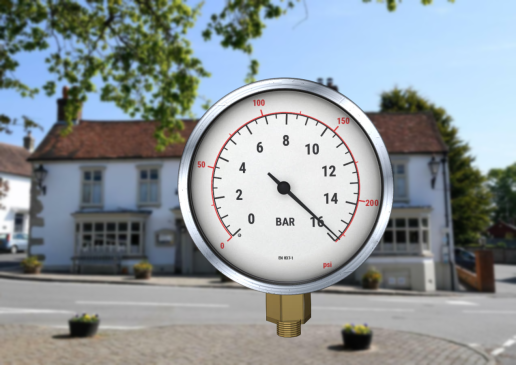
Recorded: 15.75 bar
